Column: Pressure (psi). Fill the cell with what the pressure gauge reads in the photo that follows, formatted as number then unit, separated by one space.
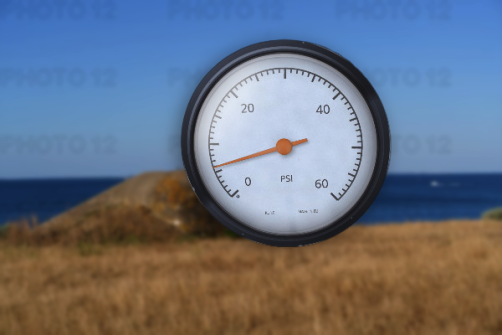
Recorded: 6 psi
